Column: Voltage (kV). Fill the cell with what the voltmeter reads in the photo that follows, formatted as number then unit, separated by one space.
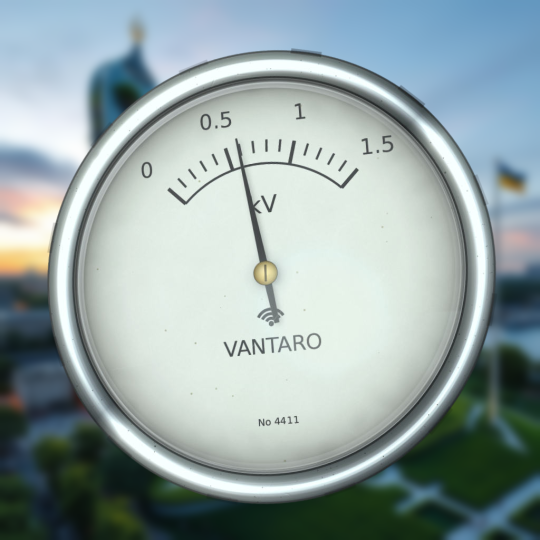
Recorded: 0.6 kV
